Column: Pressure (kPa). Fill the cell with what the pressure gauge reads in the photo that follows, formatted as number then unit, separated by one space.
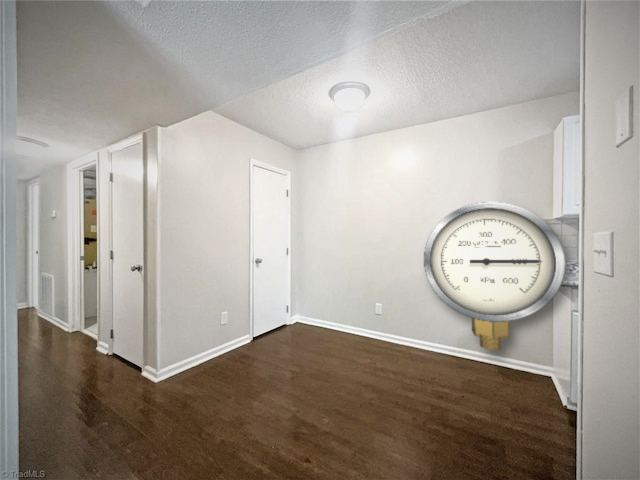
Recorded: 500 kPa
